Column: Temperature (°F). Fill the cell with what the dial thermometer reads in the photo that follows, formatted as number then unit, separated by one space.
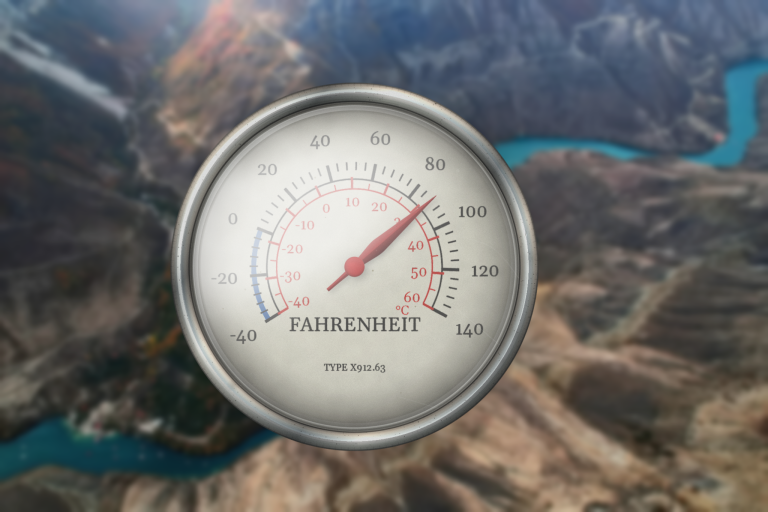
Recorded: 88 °F
